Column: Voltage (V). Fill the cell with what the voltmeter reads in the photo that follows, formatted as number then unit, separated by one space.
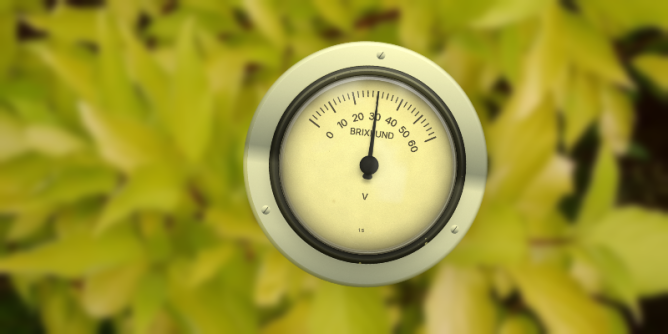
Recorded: 30 V
